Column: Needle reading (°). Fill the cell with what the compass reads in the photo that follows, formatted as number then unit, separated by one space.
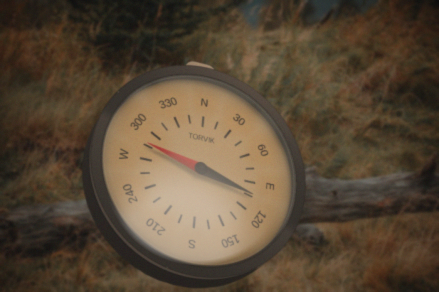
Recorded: 285 °
